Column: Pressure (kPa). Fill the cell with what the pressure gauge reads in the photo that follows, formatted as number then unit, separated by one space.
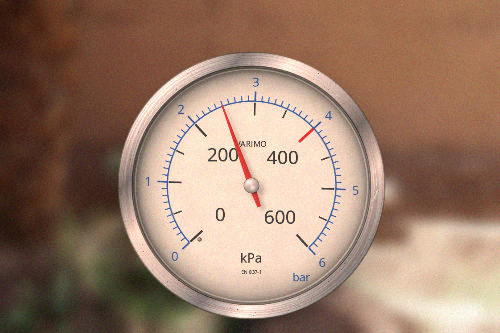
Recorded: 250 kPa
